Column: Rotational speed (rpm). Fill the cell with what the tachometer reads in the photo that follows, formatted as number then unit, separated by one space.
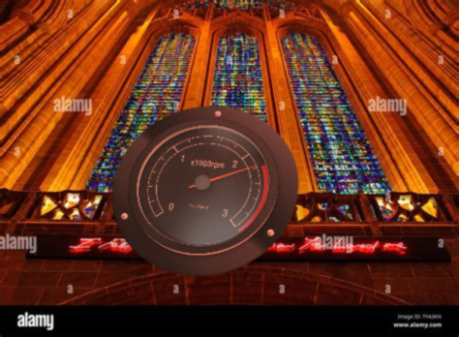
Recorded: 2200 rpm
